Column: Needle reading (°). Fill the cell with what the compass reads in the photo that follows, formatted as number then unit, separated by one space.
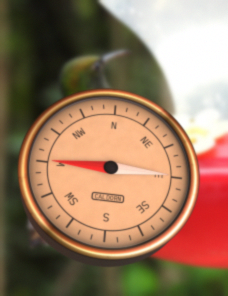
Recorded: 270 °
